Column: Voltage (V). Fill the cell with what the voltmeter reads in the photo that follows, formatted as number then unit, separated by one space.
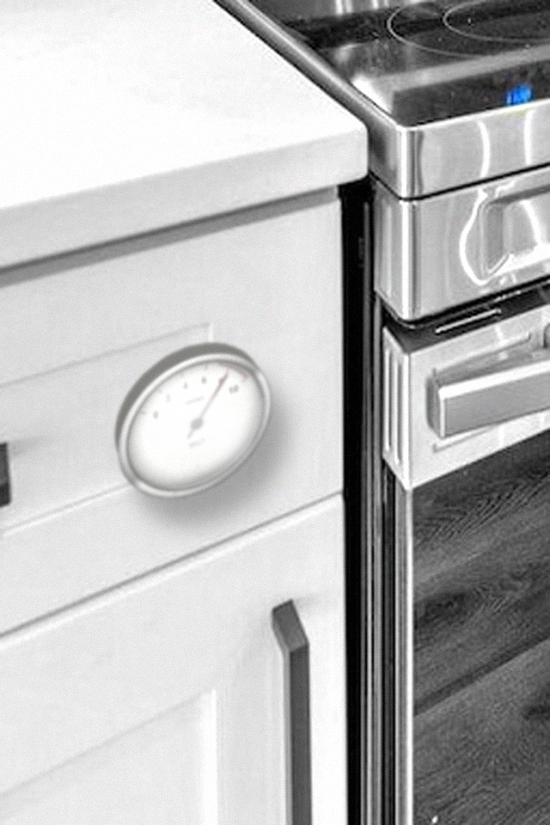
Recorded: 8 V
